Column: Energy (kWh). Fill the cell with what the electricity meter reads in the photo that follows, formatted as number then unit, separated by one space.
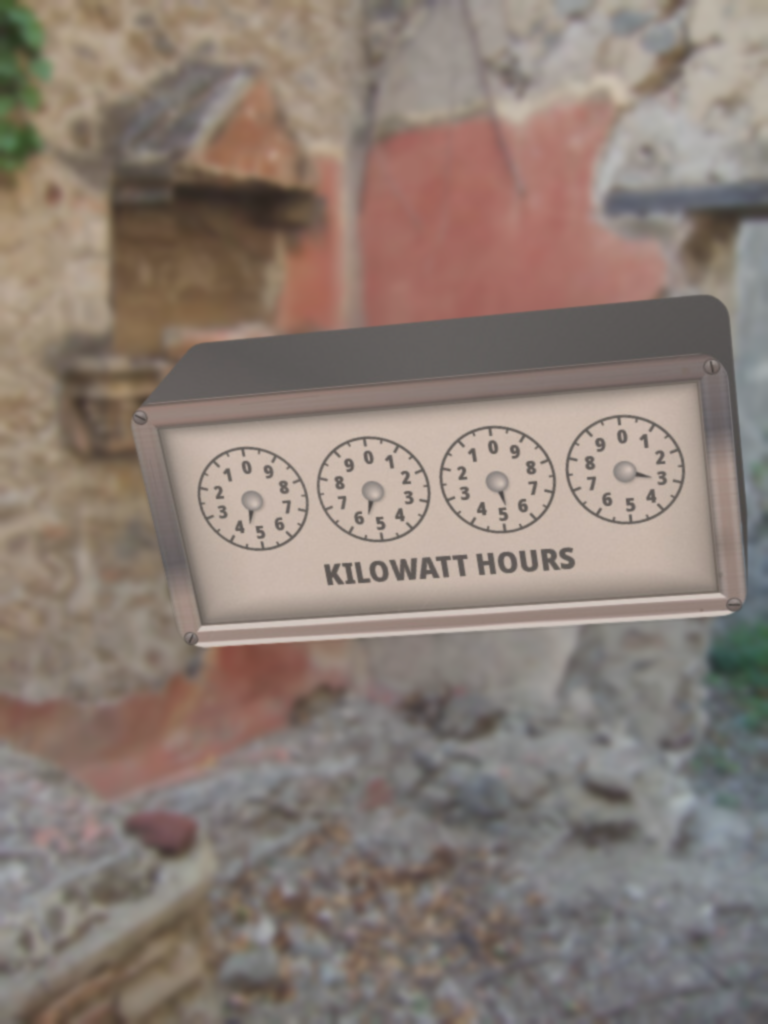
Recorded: 4553 kWh
